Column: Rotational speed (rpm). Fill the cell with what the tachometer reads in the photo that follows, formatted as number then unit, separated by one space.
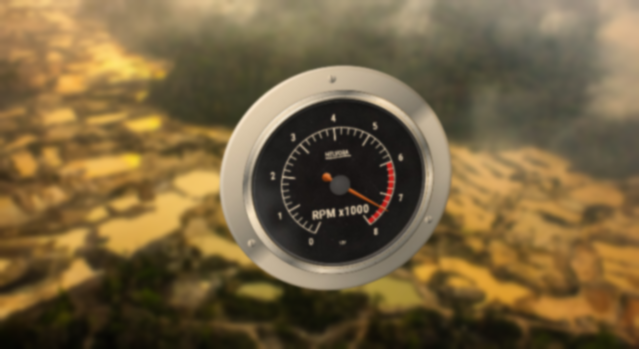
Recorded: 7400 rpm
